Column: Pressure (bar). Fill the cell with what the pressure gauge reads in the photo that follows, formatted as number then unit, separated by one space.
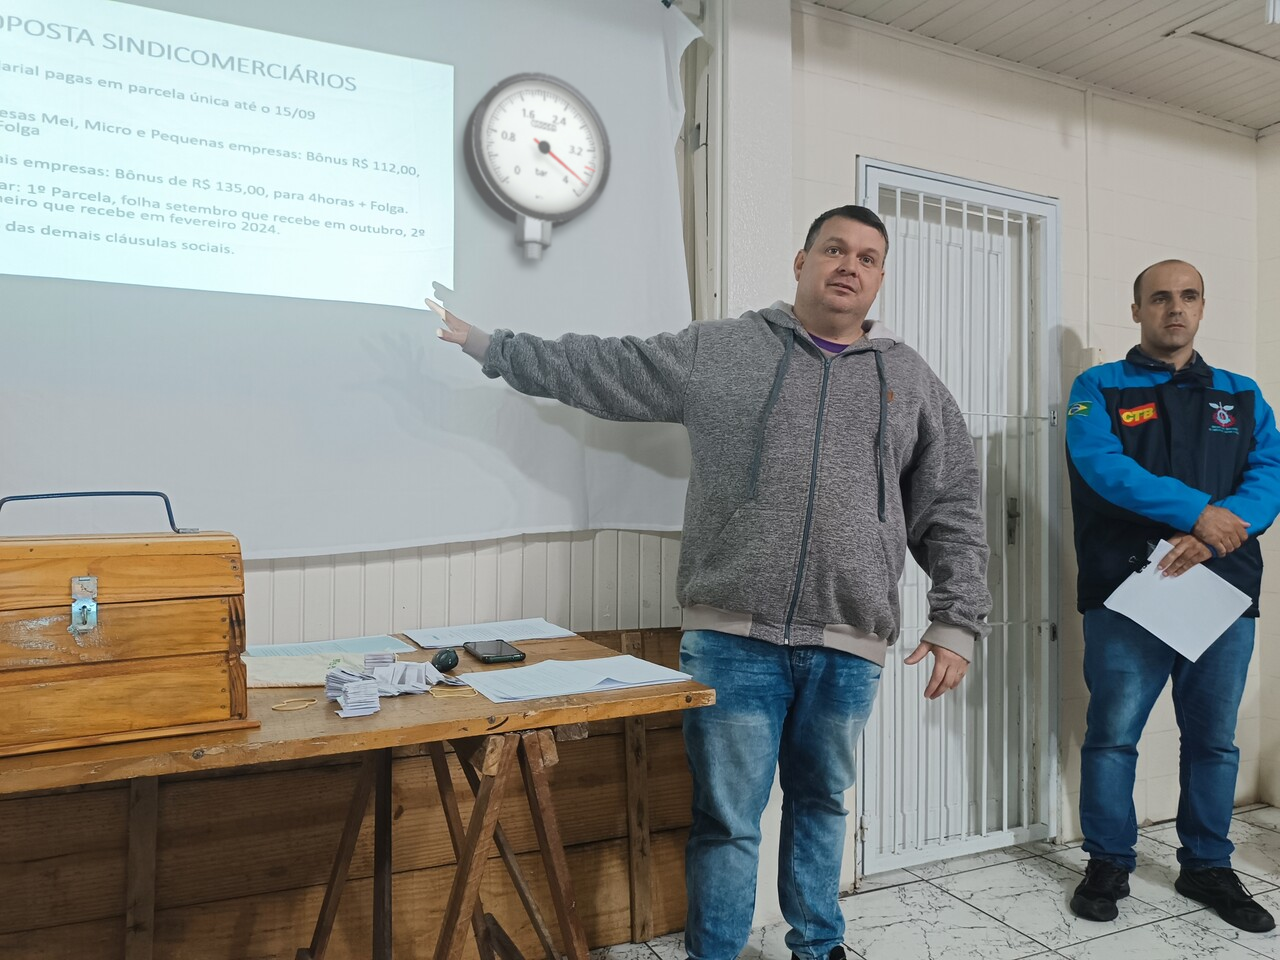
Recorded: 3.8 bar
